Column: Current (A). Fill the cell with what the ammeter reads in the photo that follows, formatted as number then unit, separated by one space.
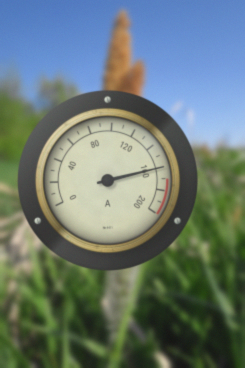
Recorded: 160 A
